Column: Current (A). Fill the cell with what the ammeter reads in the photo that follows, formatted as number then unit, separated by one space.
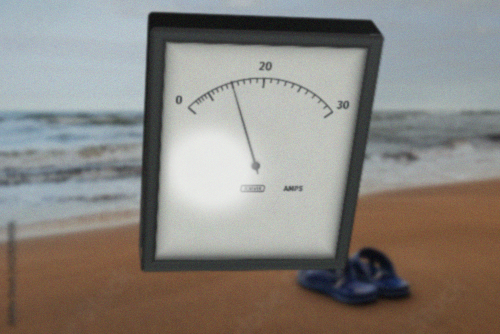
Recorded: 15 A
